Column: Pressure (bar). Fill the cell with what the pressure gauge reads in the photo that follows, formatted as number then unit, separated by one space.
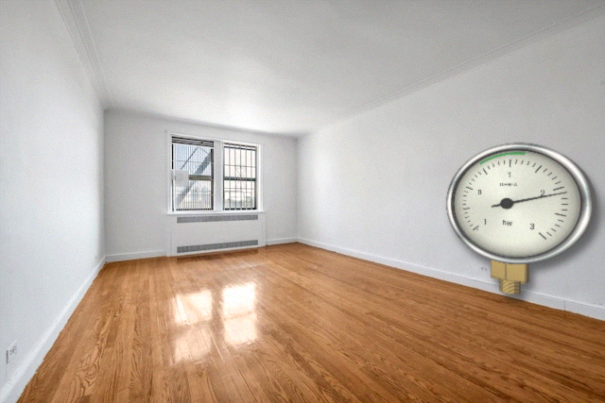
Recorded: 2.1 bar
